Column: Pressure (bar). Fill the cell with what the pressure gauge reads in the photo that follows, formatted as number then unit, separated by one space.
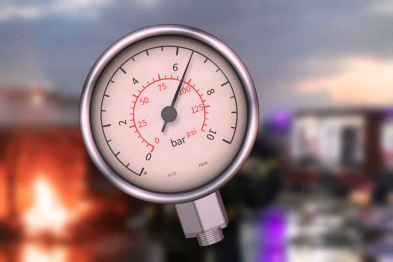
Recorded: 6.5 bar
